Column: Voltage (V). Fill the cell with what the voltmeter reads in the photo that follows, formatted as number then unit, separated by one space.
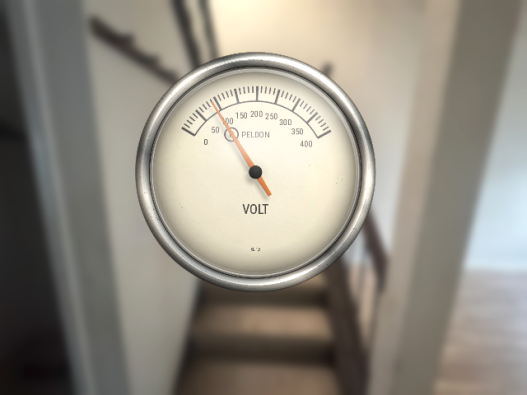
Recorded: 90 V
